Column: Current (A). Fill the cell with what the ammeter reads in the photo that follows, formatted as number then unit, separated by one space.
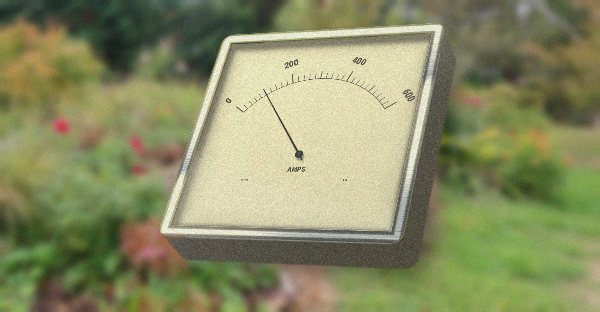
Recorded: 100 A
